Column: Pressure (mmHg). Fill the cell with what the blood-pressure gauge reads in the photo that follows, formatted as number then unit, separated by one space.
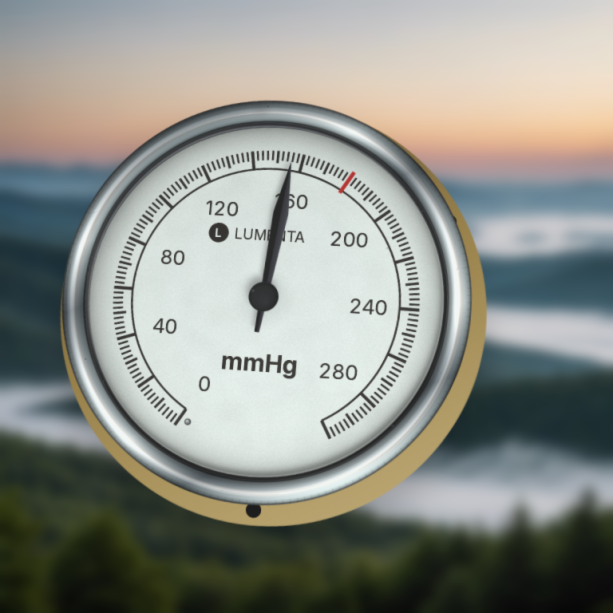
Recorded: 156 mmHg
